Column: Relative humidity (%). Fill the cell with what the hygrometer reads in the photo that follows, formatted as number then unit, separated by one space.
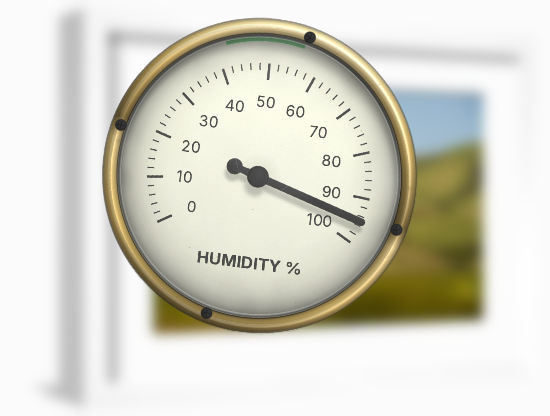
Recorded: 95 %
